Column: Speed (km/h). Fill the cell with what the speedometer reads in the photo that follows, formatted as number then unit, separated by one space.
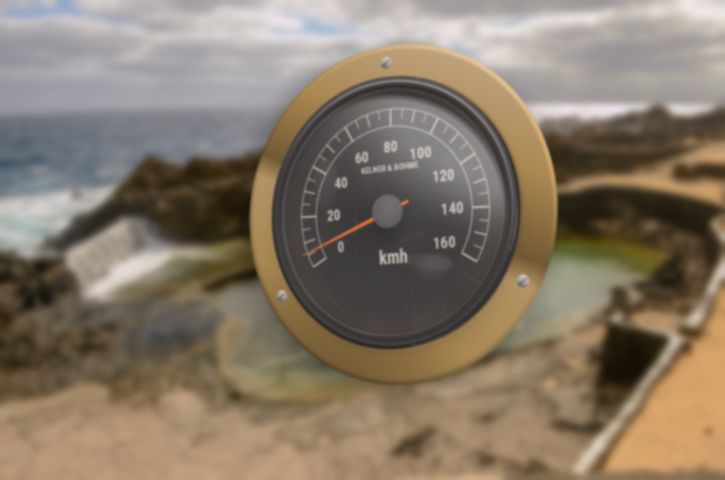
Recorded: 5 km/h
